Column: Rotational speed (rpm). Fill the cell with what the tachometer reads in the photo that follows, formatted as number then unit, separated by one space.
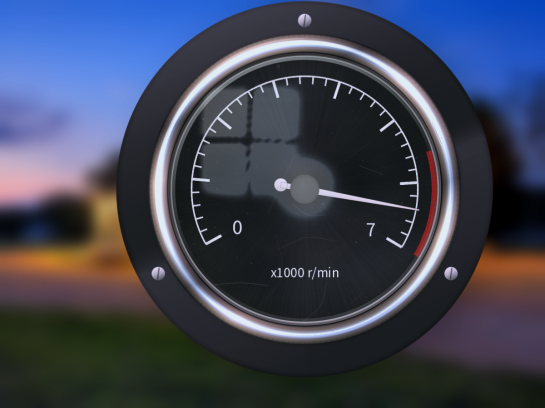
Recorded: 6400 rpm
